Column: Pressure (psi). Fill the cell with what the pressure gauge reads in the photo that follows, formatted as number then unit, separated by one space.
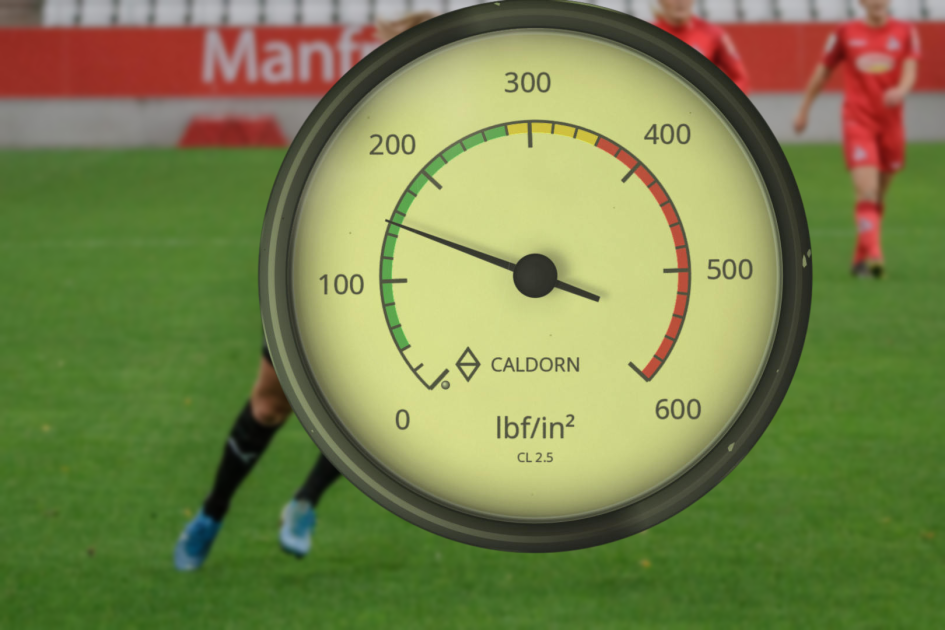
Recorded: 150 psi
